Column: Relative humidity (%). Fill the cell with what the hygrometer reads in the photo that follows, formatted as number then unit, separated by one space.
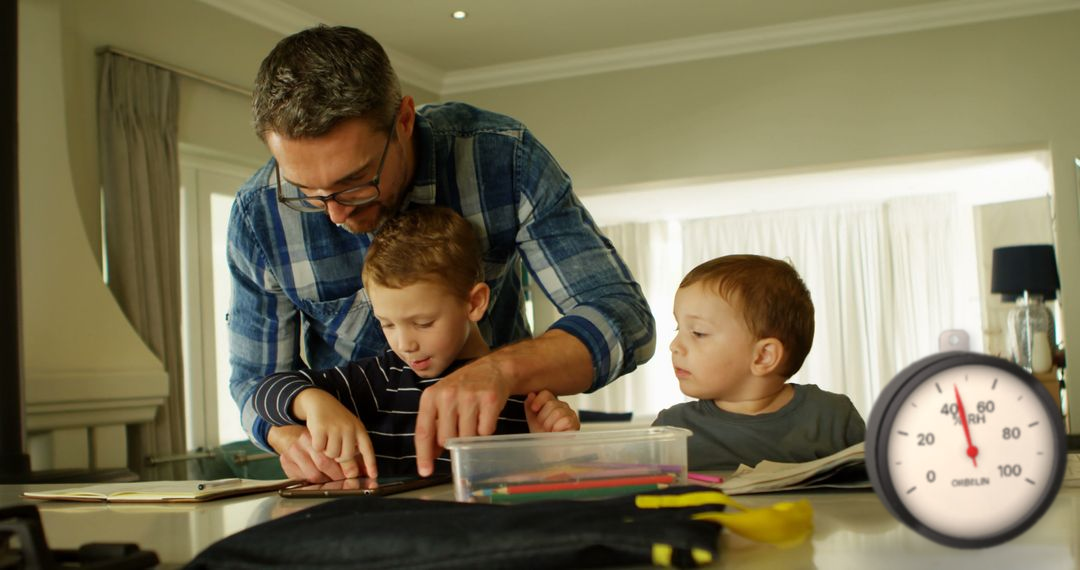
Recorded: 45 %
